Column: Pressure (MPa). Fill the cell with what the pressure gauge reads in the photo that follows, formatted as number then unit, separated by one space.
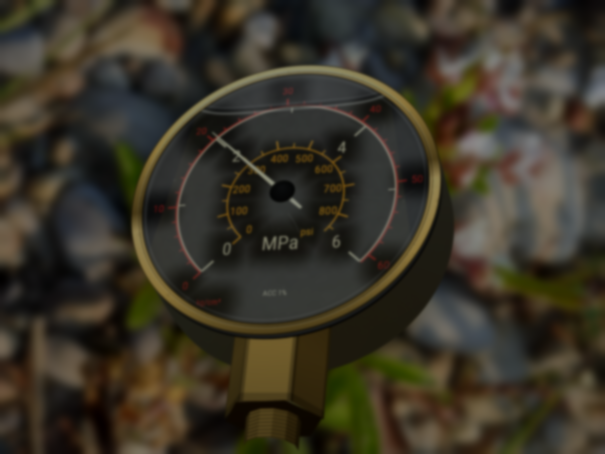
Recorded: 2 MPa
